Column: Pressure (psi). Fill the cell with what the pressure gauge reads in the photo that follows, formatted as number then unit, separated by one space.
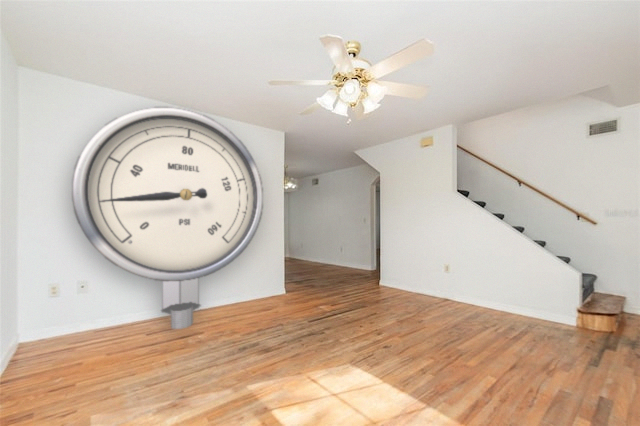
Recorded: 20 psi
